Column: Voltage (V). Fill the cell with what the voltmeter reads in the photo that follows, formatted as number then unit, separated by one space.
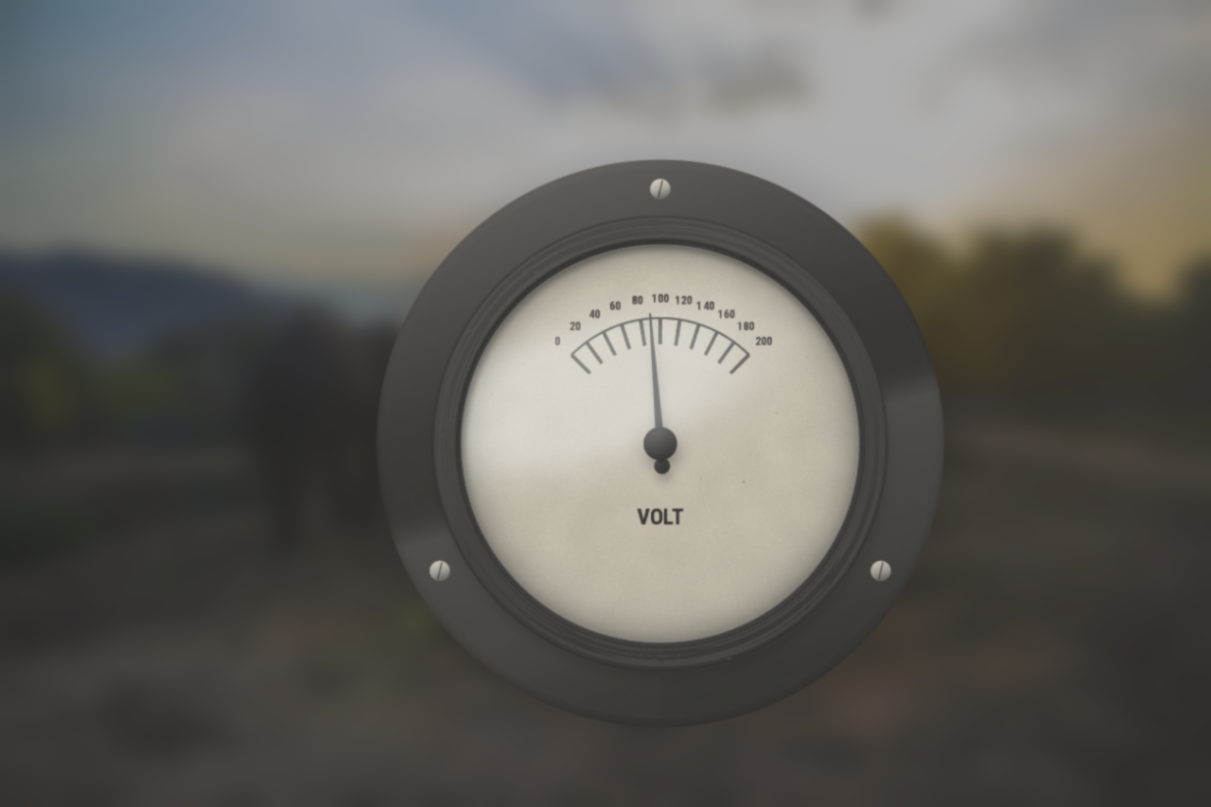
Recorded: 90 V
